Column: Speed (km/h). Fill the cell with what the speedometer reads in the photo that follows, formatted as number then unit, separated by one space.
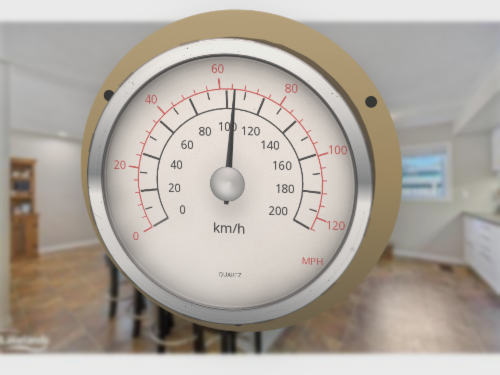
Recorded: 105 km/h
